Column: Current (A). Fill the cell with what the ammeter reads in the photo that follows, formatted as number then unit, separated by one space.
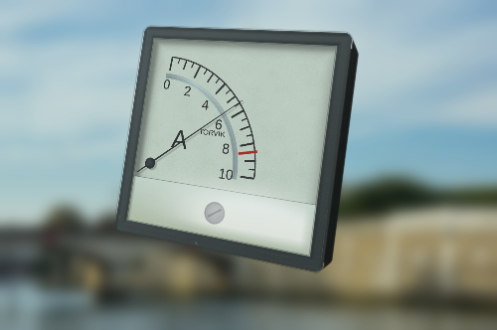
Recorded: 5.5 A
